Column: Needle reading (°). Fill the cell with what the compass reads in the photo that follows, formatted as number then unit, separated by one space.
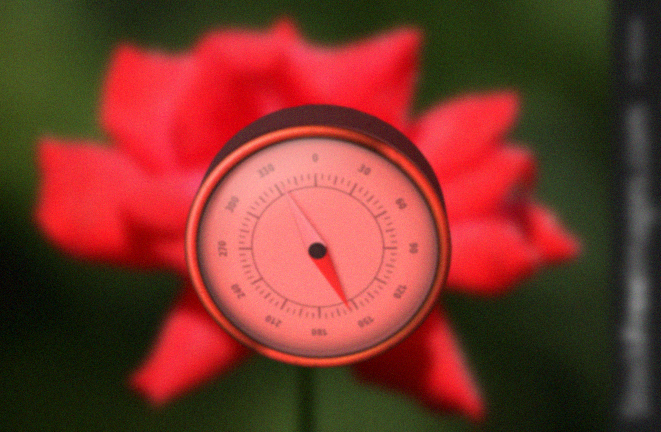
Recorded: 155 °
